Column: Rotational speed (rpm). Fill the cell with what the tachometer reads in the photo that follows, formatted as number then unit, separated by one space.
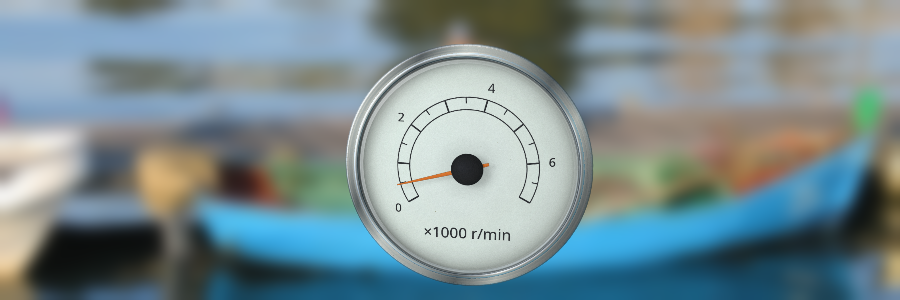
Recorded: 500 rpm
